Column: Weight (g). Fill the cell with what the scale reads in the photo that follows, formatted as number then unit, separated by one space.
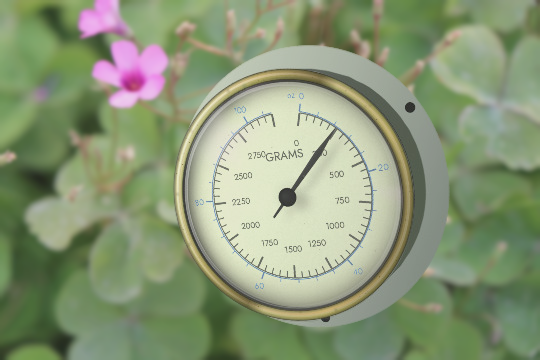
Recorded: 250 g
